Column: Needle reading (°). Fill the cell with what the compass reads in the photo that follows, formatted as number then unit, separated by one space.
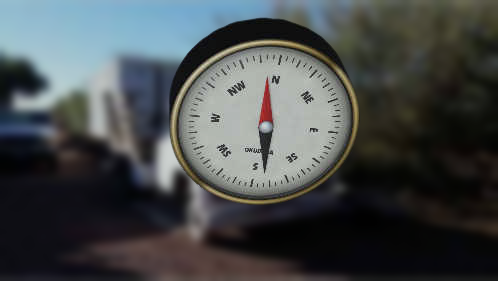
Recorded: 350 °
